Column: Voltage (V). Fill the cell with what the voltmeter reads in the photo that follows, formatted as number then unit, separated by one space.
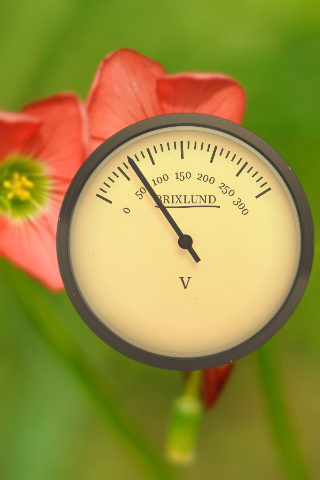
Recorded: 70 V
